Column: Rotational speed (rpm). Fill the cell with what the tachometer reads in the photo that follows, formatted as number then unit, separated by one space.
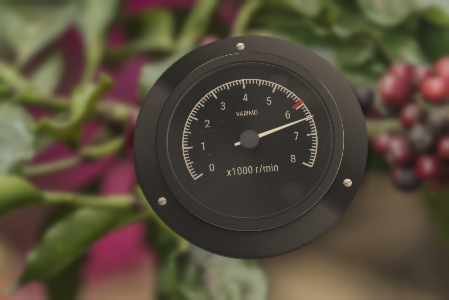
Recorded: 6500 rpm
